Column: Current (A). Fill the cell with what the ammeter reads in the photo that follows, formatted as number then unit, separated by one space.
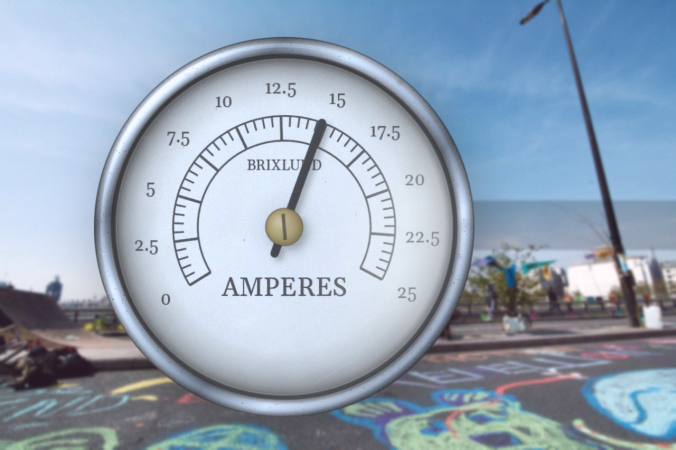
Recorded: 14.75 A
